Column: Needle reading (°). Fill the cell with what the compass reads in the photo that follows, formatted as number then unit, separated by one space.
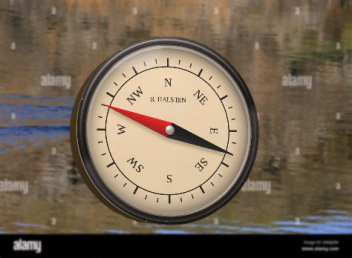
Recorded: 290 °
